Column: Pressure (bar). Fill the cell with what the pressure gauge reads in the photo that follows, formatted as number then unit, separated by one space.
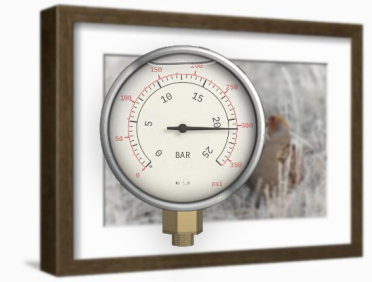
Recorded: 21 bar
